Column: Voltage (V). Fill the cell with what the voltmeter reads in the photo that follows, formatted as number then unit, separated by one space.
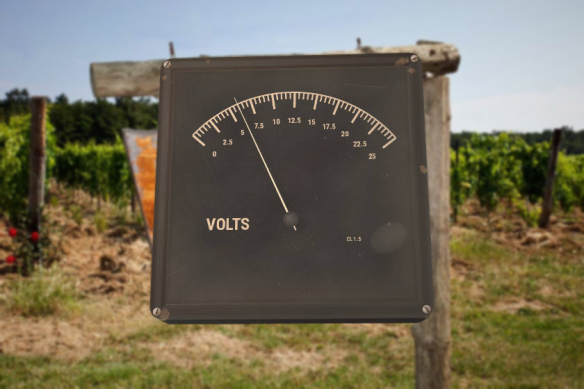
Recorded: 6 V
